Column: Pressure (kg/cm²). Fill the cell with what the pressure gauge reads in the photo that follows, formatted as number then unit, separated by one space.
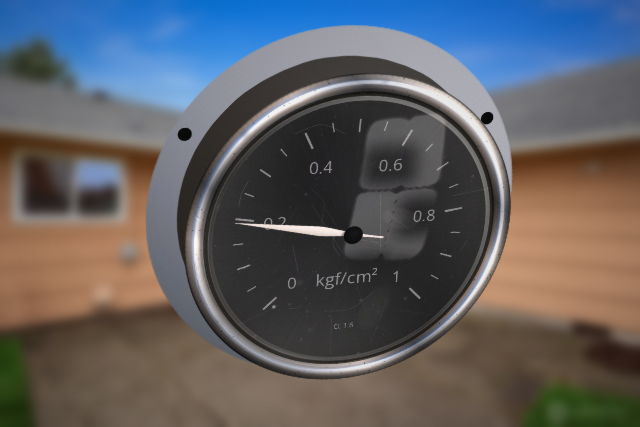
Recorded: 0.2 kg/cm²
